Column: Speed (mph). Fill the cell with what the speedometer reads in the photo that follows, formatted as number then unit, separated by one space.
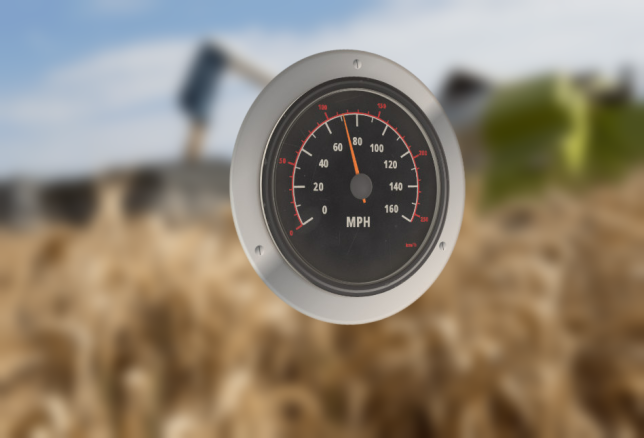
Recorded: 70 mph
